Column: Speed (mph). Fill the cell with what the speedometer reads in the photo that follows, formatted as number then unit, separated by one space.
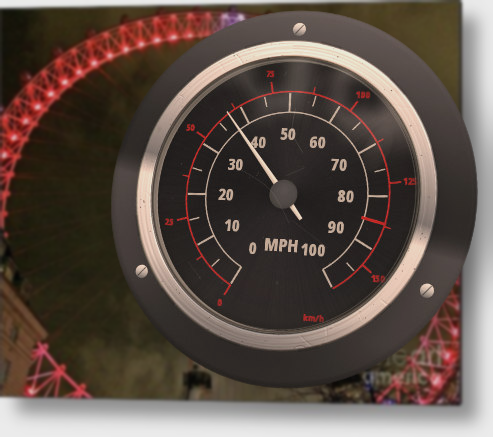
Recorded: 37.5 mph
